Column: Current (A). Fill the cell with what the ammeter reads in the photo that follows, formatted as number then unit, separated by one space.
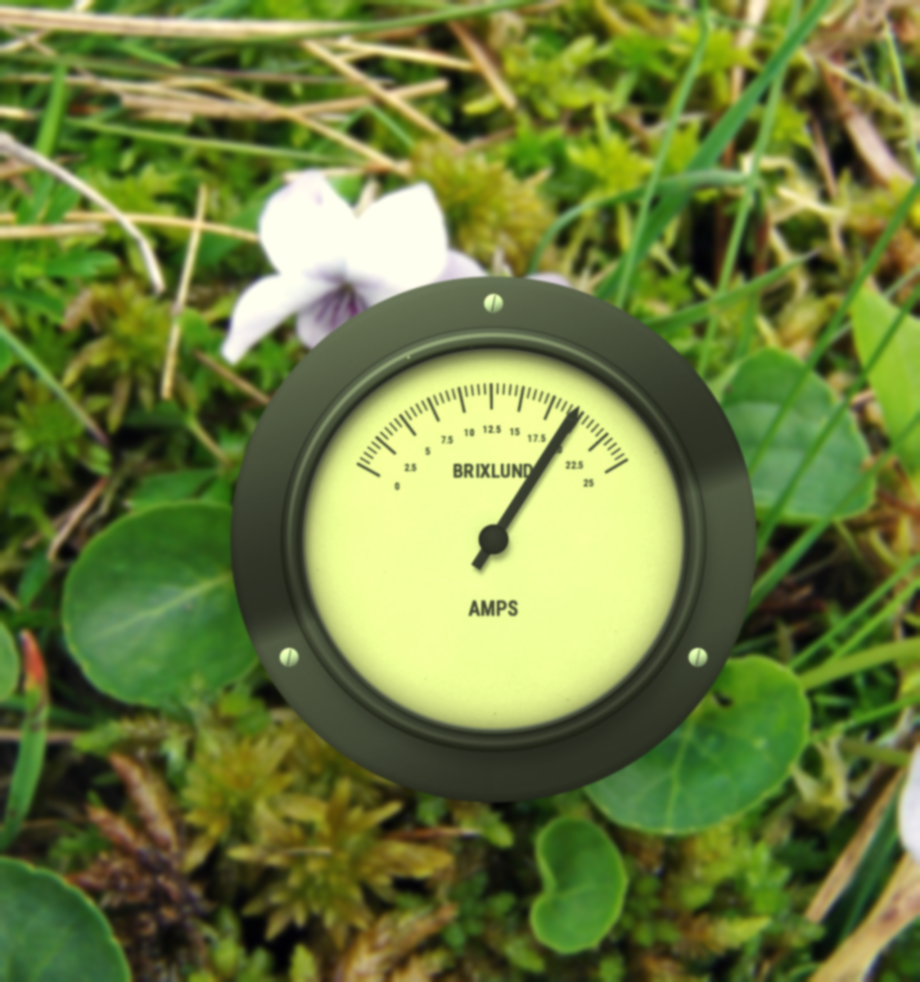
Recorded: 19.5 A
